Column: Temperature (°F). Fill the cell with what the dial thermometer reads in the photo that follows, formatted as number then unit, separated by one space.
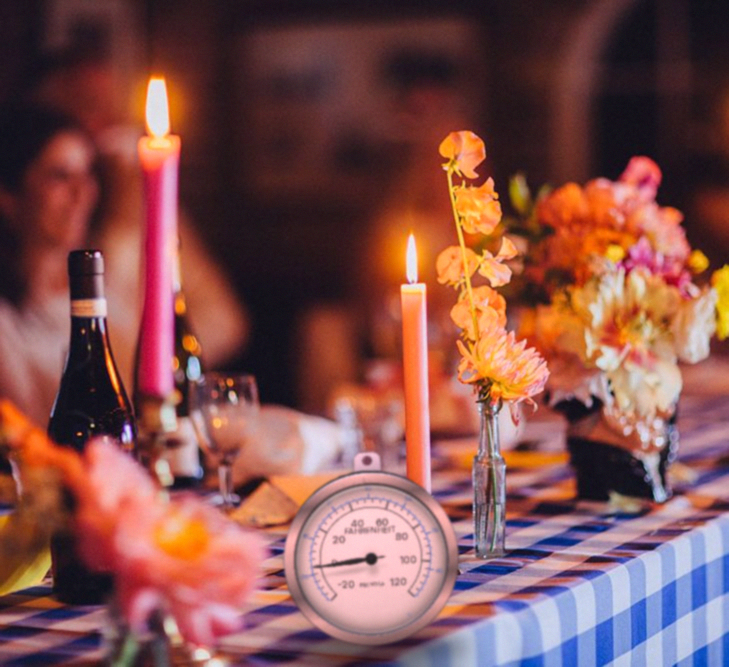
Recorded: 0 °F
